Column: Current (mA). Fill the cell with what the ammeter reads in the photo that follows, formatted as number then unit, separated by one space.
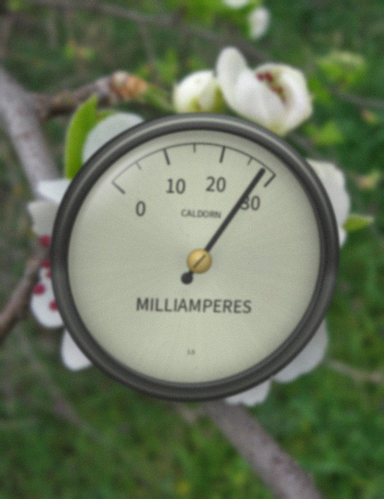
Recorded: 27.5 mA
